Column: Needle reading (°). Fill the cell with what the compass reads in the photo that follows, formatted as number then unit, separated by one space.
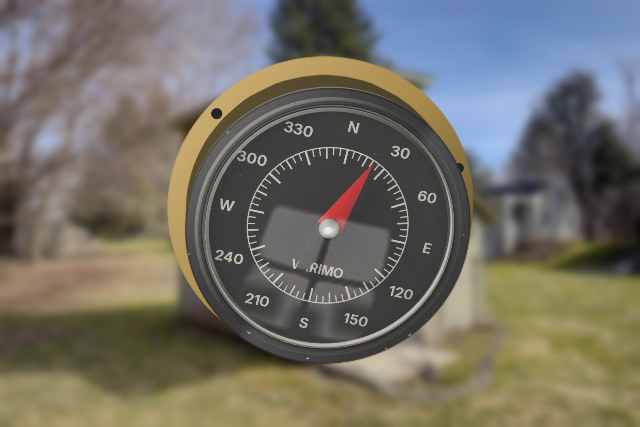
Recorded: 20 °
